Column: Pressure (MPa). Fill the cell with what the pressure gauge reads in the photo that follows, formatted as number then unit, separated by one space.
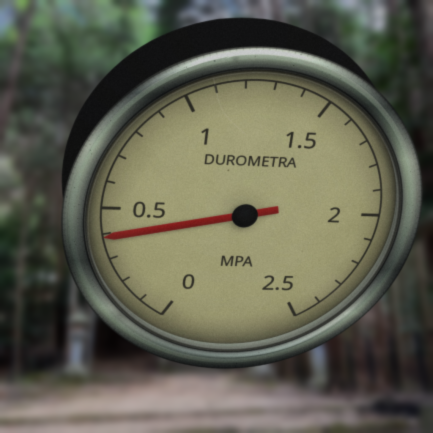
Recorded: 0.4 MPa
